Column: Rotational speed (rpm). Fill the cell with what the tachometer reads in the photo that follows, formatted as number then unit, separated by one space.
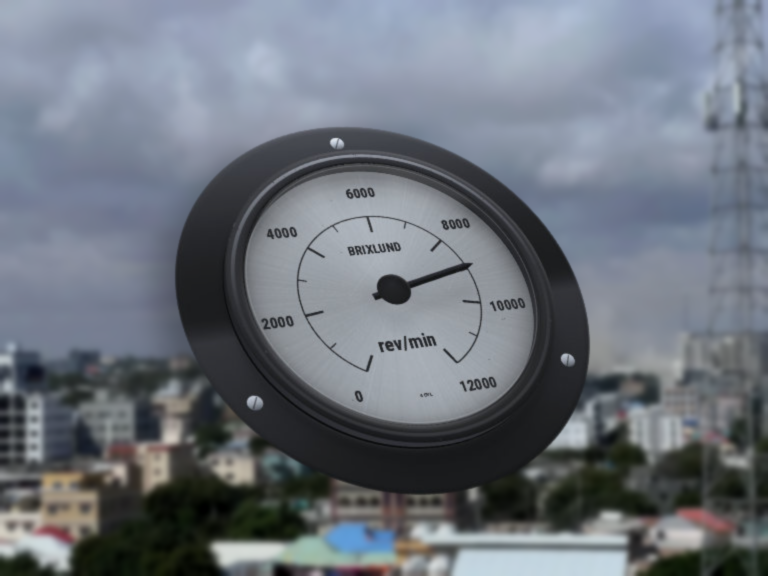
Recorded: 9000 rpm
